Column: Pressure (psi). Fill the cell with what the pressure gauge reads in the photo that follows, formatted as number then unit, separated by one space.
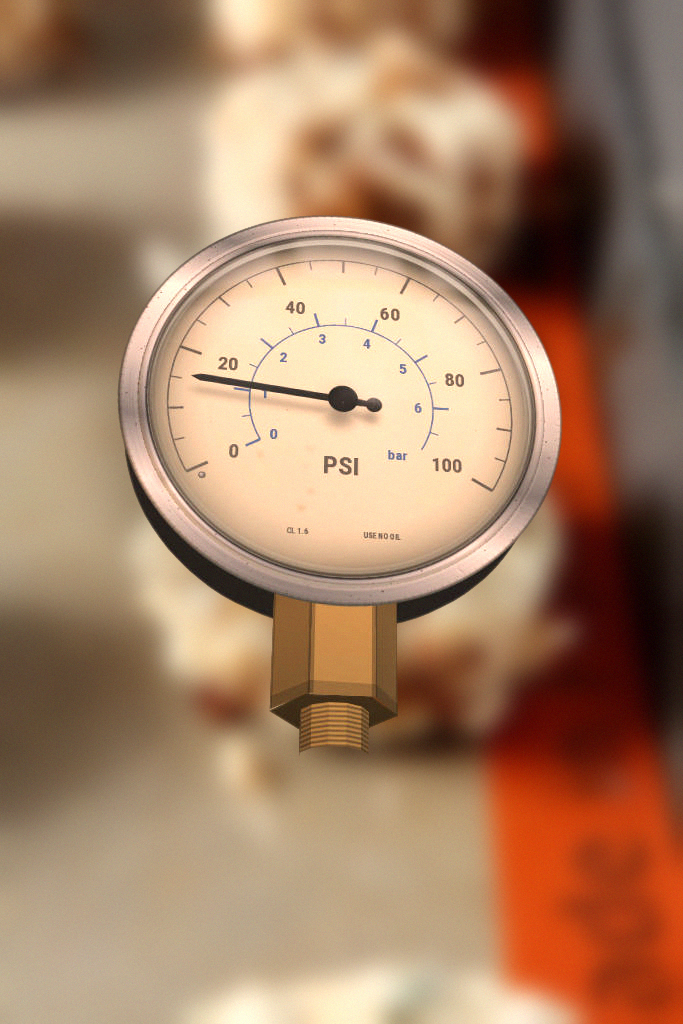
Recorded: 15 psi
